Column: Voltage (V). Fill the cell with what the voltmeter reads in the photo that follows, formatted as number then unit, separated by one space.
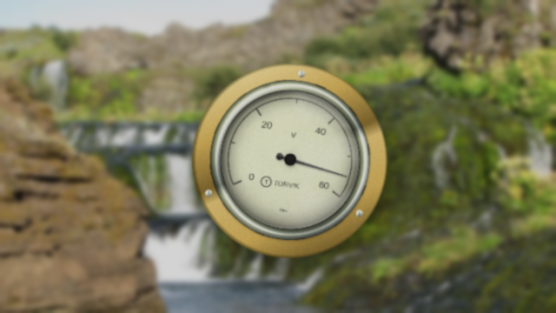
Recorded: 55 V
